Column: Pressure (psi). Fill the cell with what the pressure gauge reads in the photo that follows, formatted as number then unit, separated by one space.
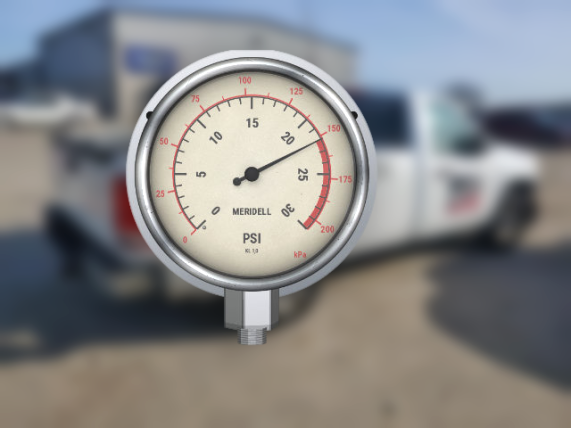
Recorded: 22 psi
